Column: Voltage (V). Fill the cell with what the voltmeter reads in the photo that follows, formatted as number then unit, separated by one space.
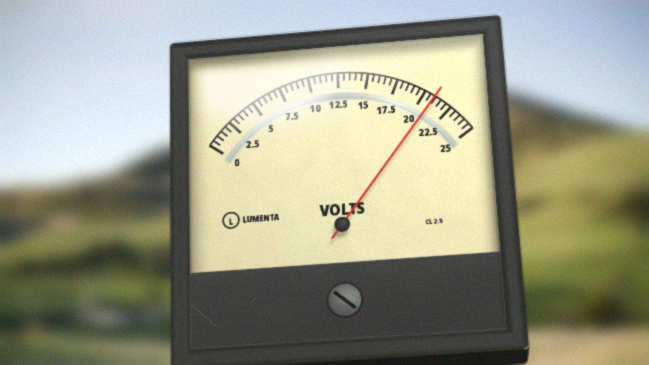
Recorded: 21 V
